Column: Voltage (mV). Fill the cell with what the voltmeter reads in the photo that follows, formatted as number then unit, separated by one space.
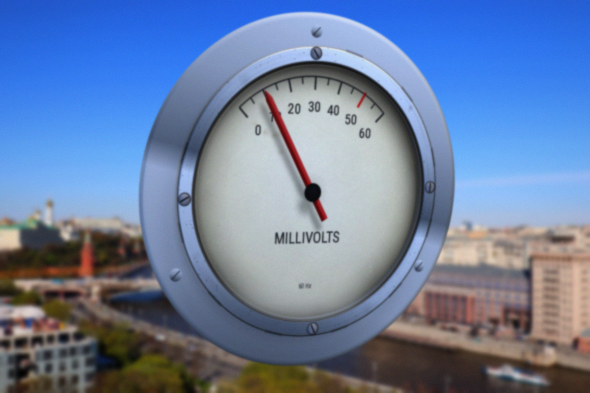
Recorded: 10 mV
